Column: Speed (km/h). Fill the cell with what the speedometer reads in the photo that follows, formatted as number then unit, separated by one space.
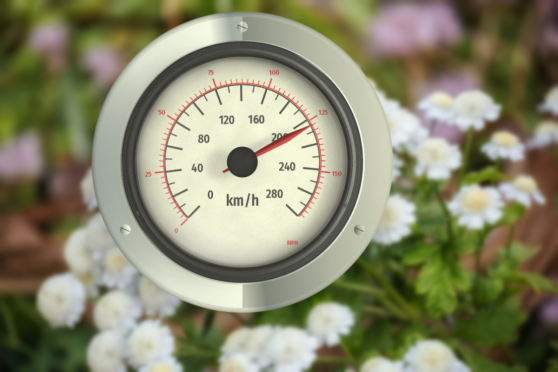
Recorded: 205 km/h
